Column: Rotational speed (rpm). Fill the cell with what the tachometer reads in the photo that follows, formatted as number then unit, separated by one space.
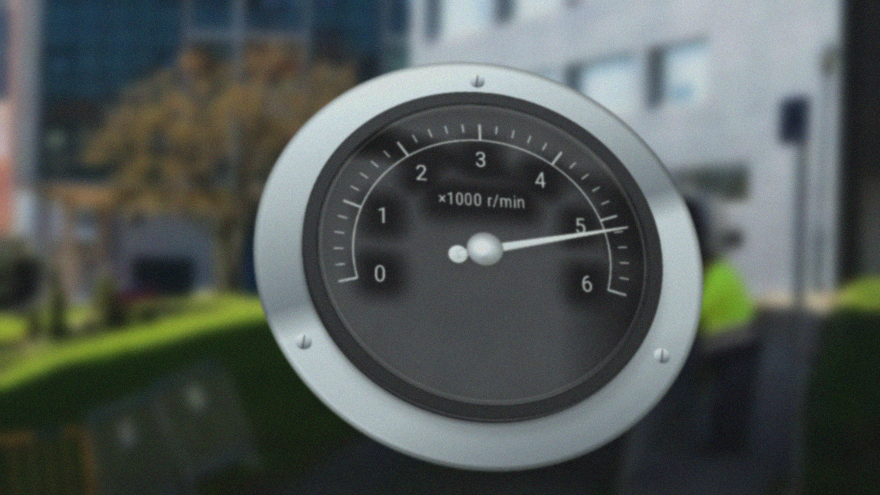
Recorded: 5200 rpm
